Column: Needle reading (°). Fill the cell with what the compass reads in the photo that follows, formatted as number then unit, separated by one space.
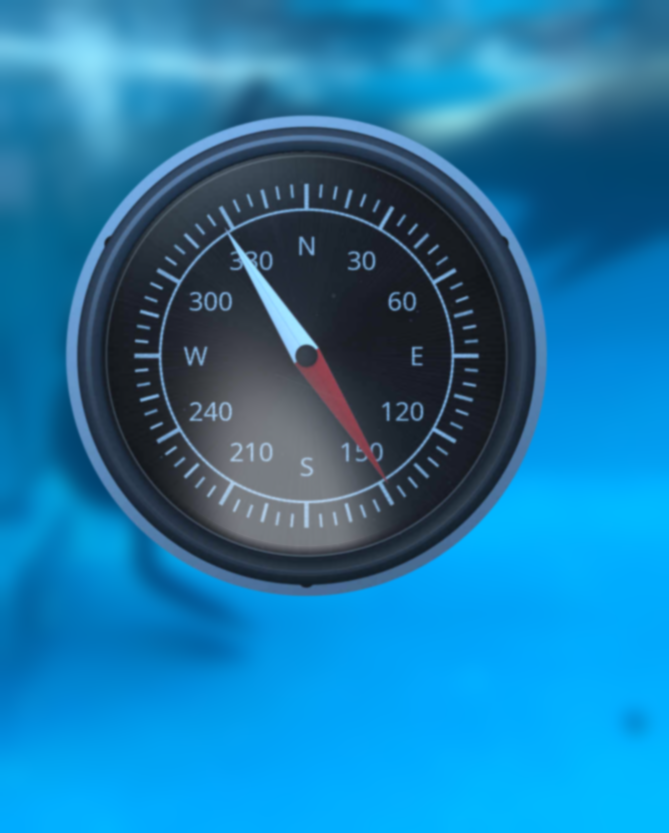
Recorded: 147.5 °
